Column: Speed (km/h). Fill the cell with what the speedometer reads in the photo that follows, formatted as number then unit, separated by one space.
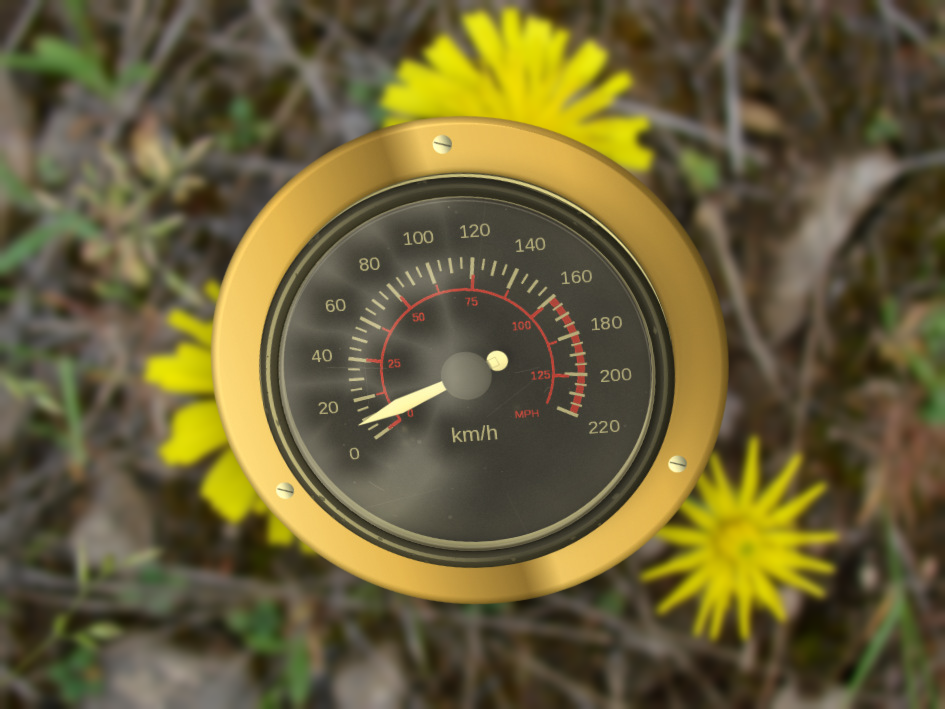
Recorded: 10 km/h
